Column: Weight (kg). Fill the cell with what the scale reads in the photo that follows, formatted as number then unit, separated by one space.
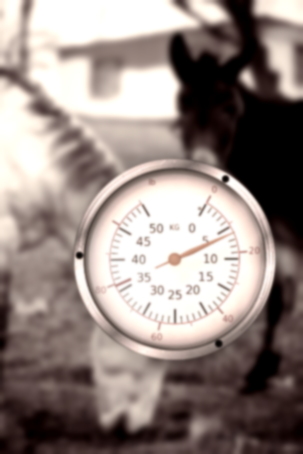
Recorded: 6 kg
